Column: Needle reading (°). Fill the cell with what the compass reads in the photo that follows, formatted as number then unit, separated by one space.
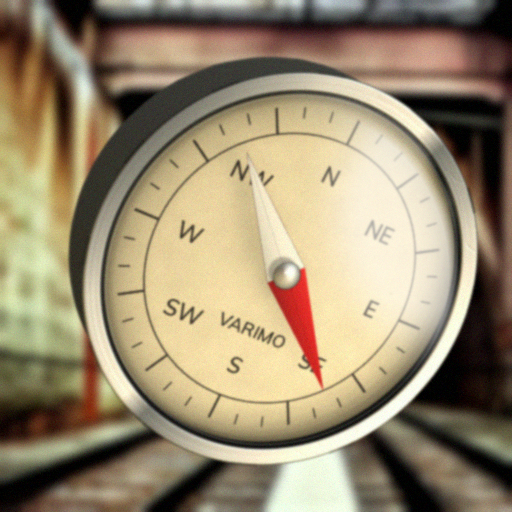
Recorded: 135 °
